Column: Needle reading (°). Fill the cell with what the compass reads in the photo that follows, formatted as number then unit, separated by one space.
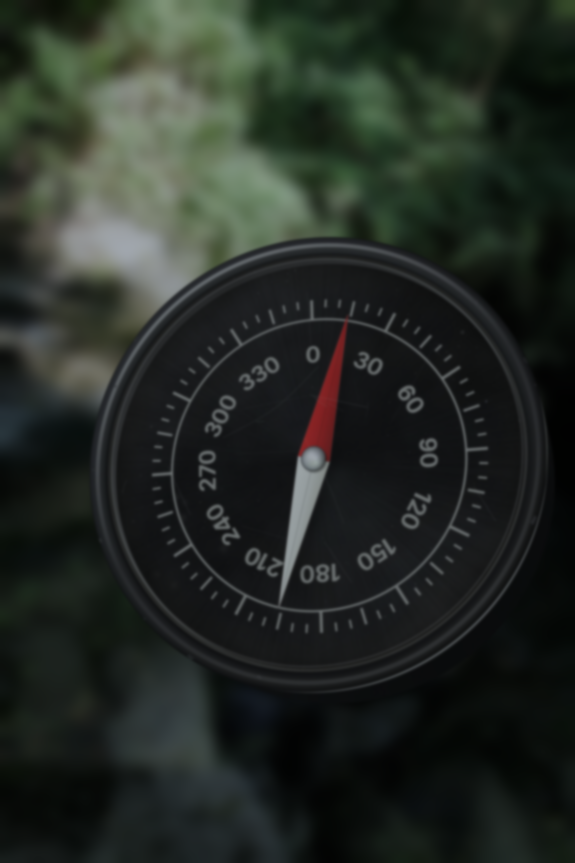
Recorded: 15 °
